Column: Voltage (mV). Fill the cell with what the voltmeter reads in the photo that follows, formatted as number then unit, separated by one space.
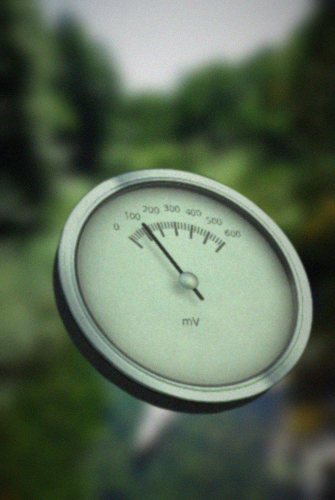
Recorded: 100 mV
